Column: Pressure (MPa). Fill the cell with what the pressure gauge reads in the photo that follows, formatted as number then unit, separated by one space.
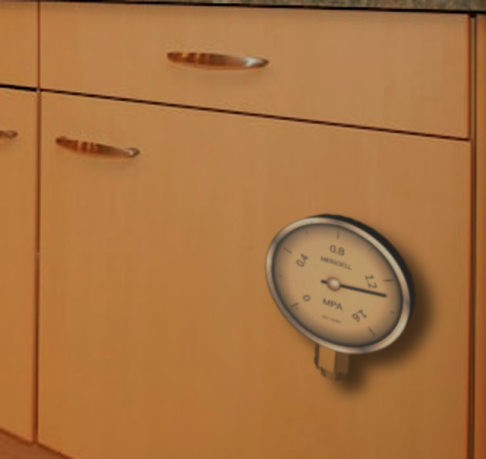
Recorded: 1.3 MPa
